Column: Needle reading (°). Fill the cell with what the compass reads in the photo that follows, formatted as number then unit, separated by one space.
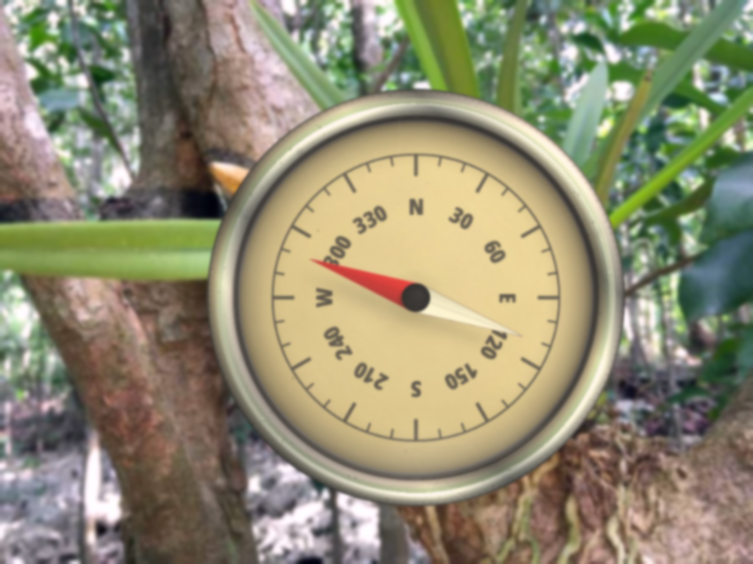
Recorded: 290 °
